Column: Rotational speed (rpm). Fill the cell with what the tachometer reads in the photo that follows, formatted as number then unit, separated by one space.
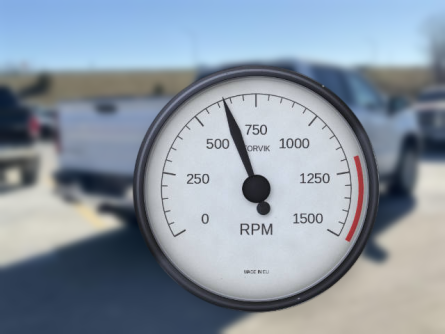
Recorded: 625 rpm
